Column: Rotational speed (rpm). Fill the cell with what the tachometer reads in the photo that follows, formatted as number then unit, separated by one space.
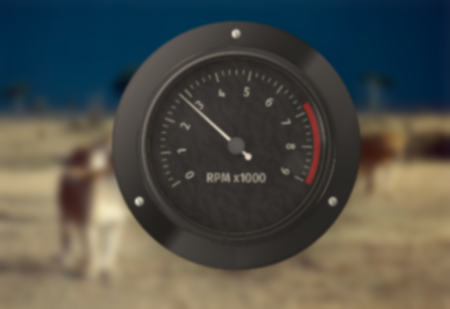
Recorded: 2800 rpm
